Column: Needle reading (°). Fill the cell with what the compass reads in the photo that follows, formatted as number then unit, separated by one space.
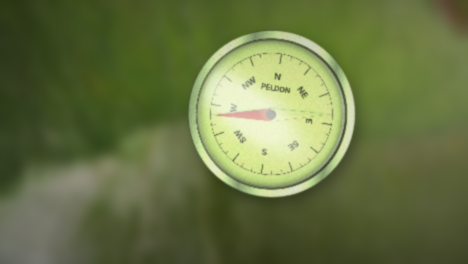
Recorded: 260 °
